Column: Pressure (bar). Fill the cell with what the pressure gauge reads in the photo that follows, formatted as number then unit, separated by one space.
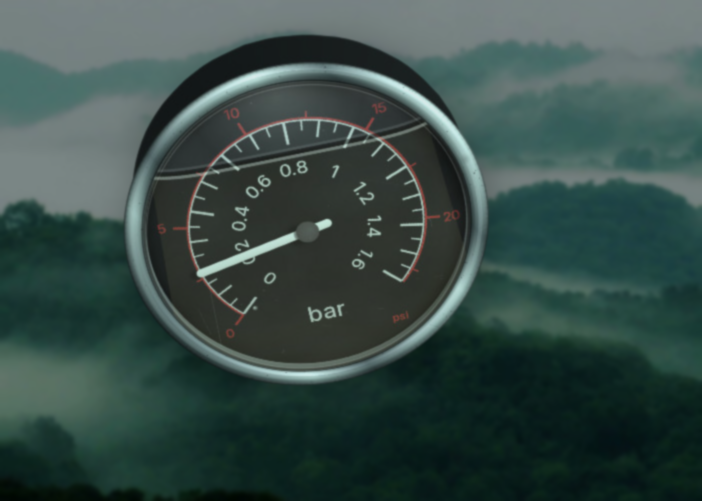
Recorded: 0.2 bar
